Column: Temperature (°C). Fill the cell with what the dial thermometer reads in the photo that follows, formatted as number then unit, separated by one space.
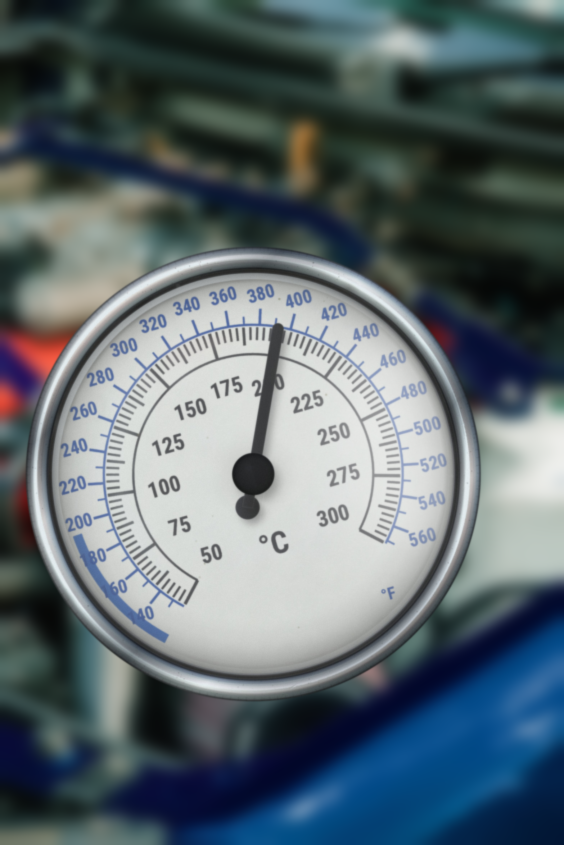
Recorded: 200 °C
